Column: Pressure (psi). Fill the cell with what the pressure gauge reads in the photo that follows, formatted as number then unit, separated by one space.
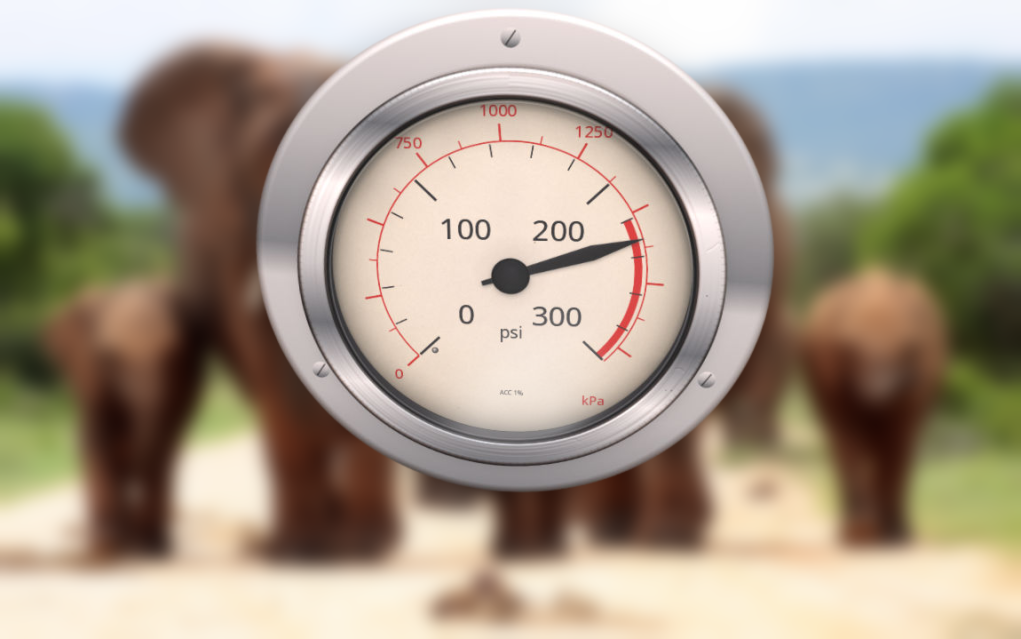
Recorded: 230 psi
